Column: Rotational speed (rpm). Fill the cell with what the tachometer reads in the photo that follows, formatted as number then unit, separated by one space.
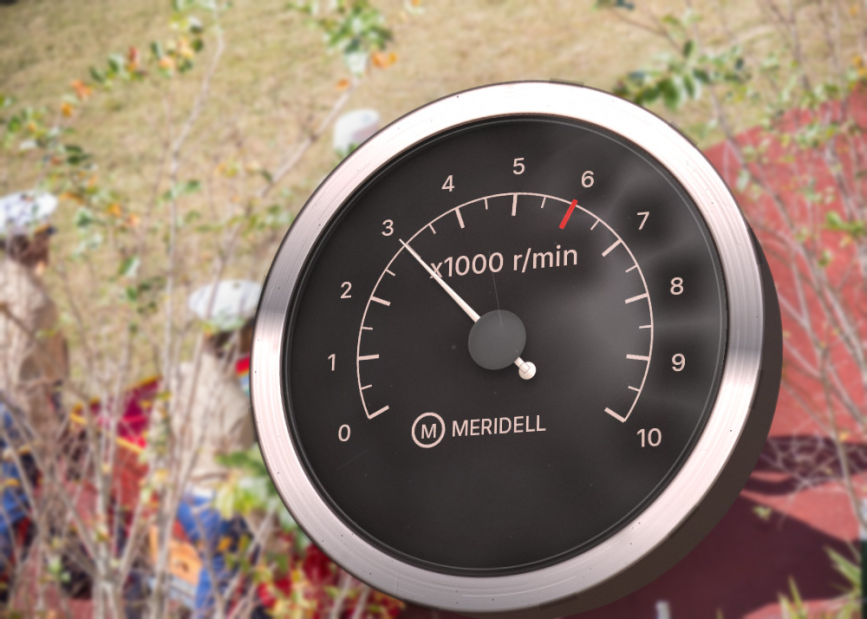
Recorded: 3000 rpm
